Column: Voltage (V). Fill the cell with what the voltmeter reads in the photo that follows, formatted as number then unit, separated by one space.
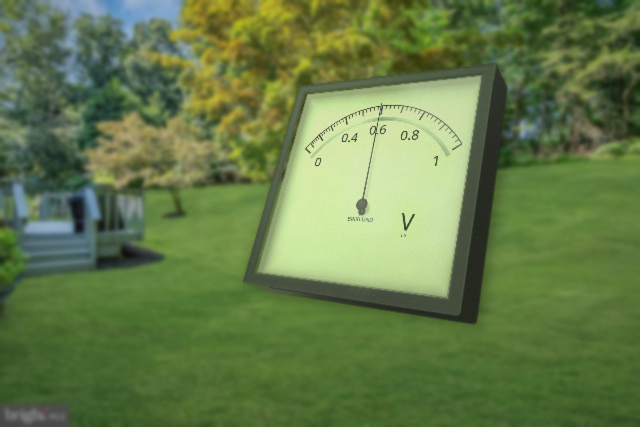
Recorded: 0.6 V
